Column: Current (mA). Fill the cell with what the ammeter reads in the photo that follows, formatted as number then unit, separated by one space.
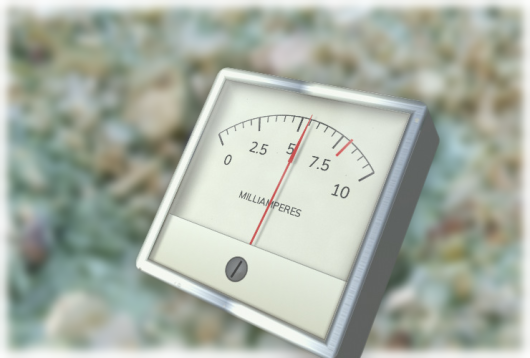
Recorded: 5.5 mA
